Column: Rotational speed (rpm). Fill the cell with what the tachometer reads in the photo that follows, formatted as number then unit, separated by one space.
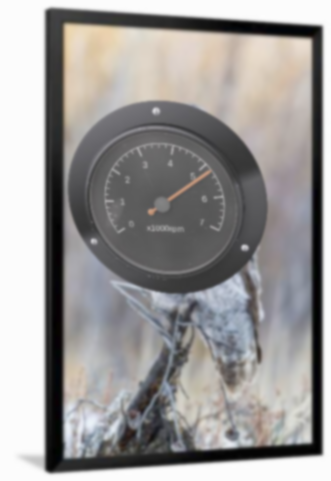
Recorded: 5200 rpm
